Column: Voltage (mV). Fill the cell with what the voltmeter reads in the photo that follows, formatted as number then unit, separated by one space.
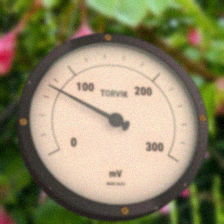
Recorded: 70 mV
